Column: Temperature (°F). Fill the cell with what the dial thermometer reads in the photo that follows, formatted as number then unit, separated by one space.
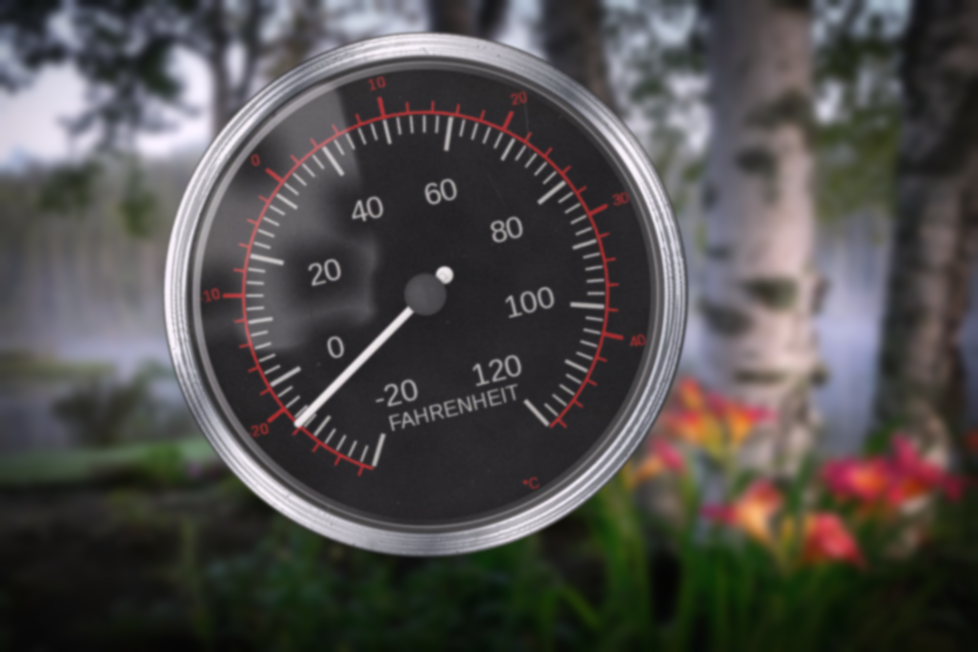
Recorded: -7 °F
